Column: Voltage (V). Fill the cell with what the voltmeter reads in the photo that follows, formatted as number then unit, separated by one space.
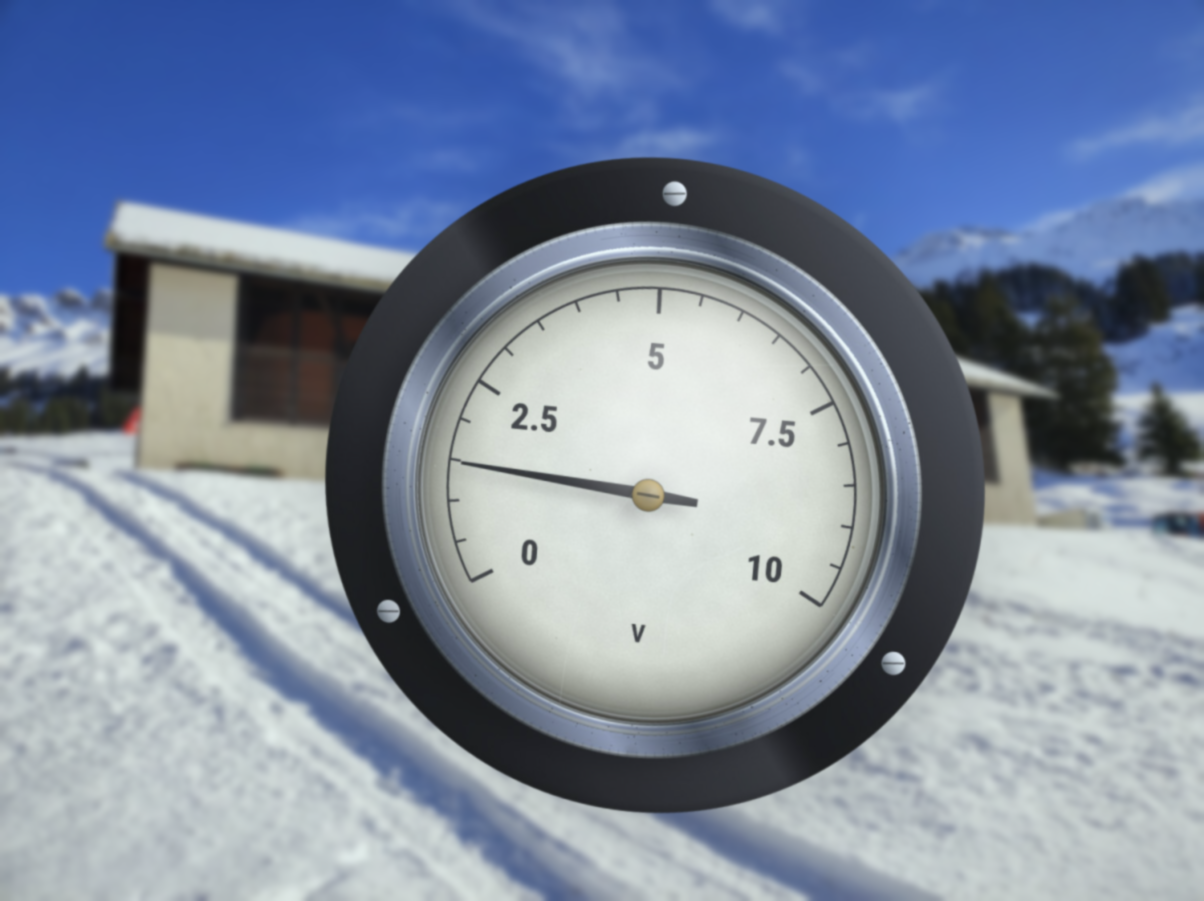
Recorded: 1.5 V
